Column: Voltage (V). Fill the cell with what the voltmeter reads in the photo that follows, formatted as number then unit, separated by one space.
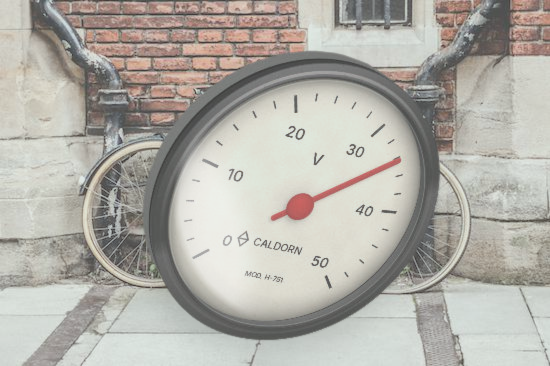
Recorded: 34 V
